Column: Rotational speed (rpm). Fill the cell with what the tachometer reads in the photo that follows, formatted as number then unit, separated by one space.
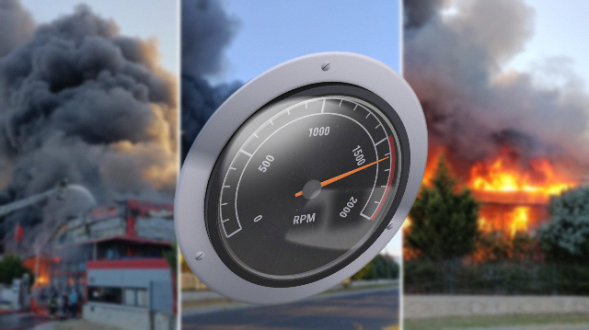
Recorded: 1600 rpm
